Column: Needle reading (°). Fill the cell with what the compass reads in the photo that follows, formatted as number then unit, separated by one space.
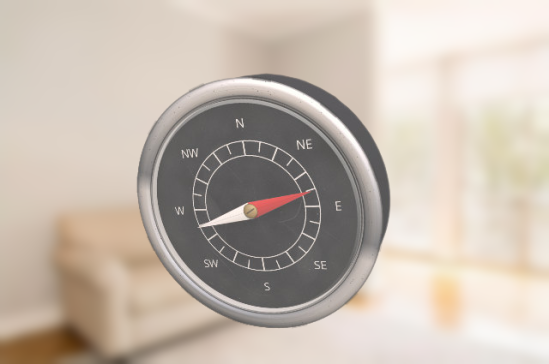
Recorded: 75 °
